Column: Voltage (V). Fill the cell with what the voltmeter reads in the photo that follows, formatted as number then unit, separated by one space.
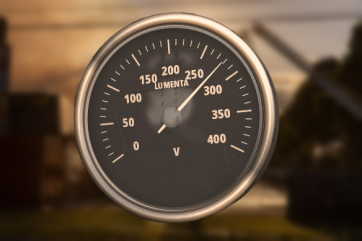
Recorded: 280 V
